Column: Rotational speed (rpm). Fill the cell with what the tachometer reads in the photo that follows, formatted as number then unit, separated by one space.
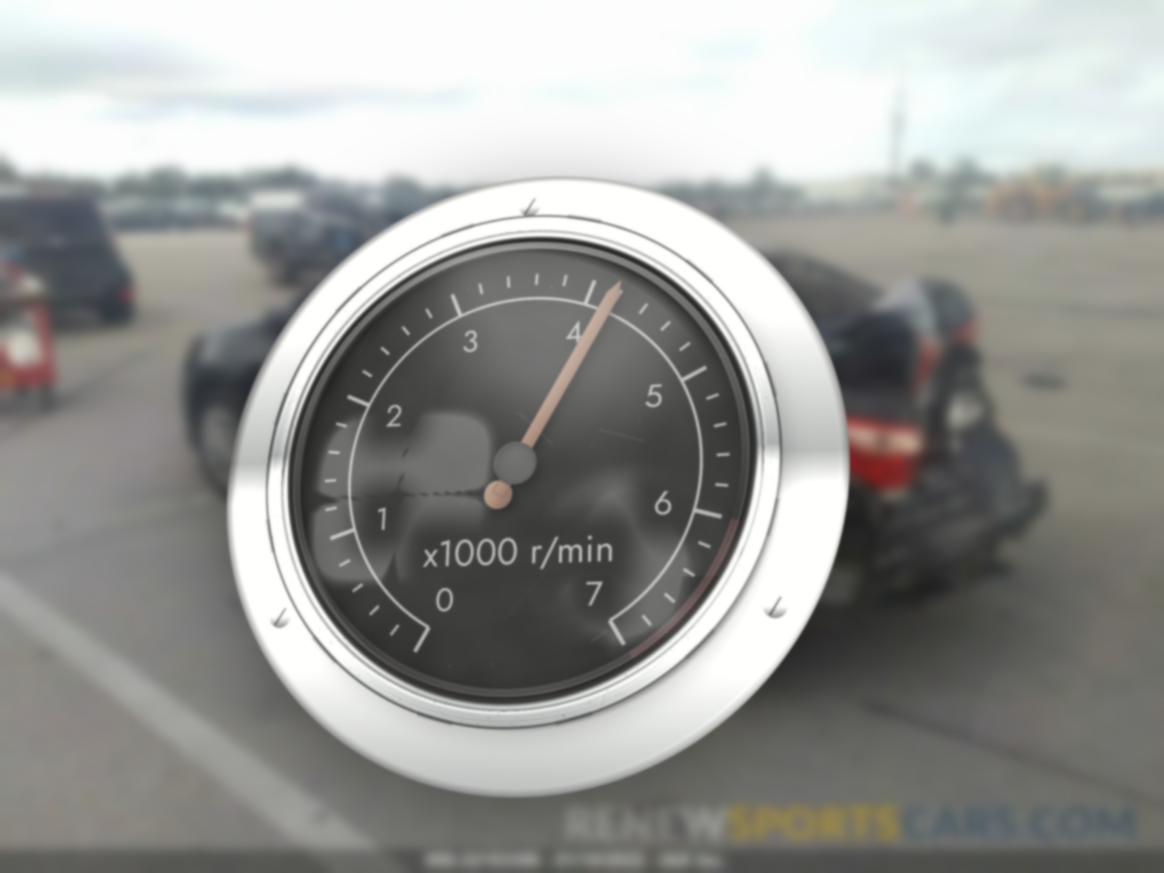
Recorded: 4200 rpm
